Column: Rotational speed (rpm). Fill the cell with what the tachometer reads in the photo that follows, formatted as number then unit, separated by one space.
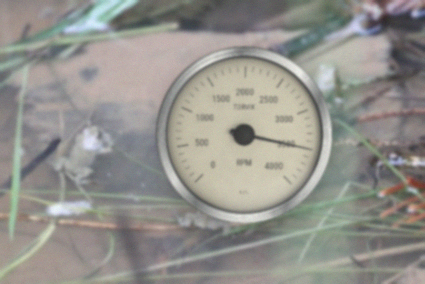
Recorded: 3500 rpm
